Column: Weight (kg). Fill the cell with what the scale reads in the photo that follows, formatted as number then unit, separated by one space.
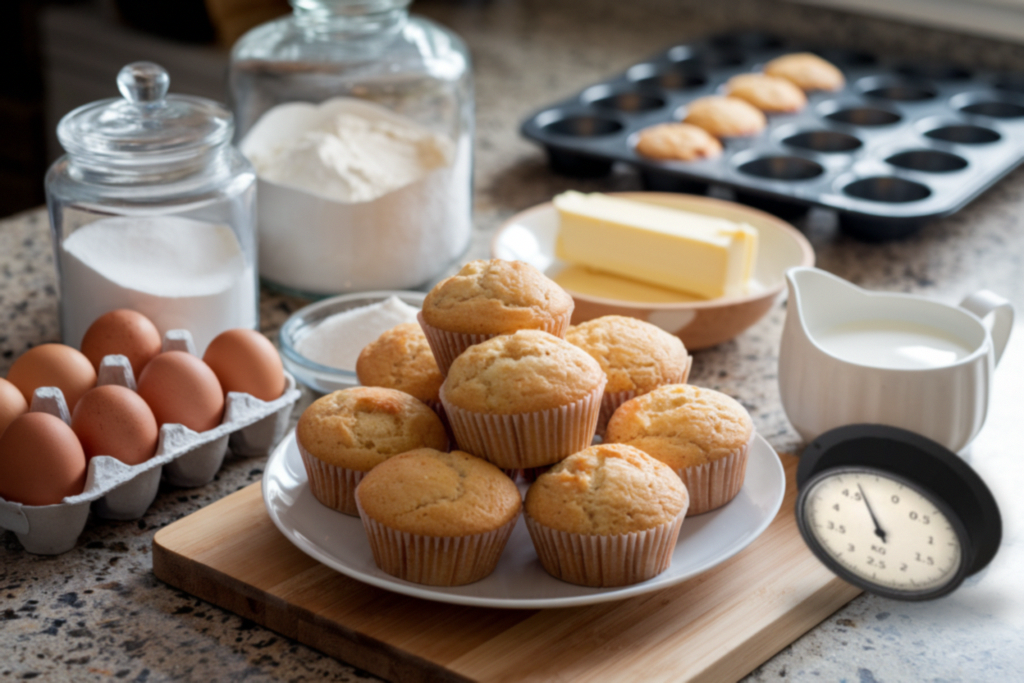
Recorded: 4.75 kg
